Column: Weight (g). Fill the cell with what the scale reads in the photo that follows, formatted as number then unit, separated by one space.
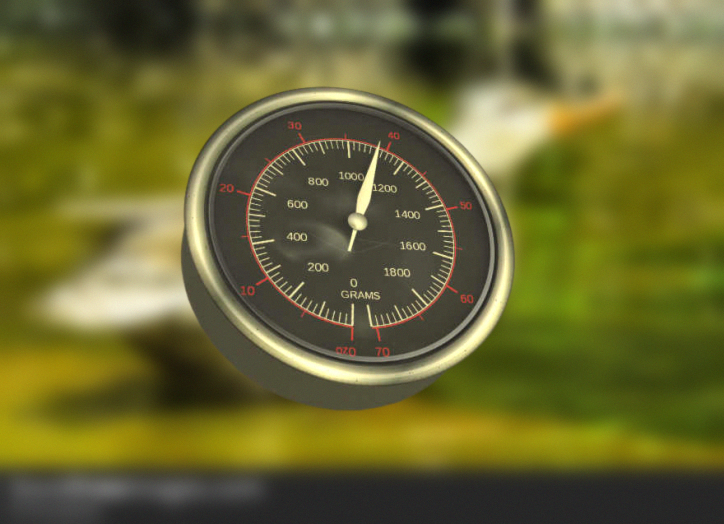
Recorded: 1100 g
